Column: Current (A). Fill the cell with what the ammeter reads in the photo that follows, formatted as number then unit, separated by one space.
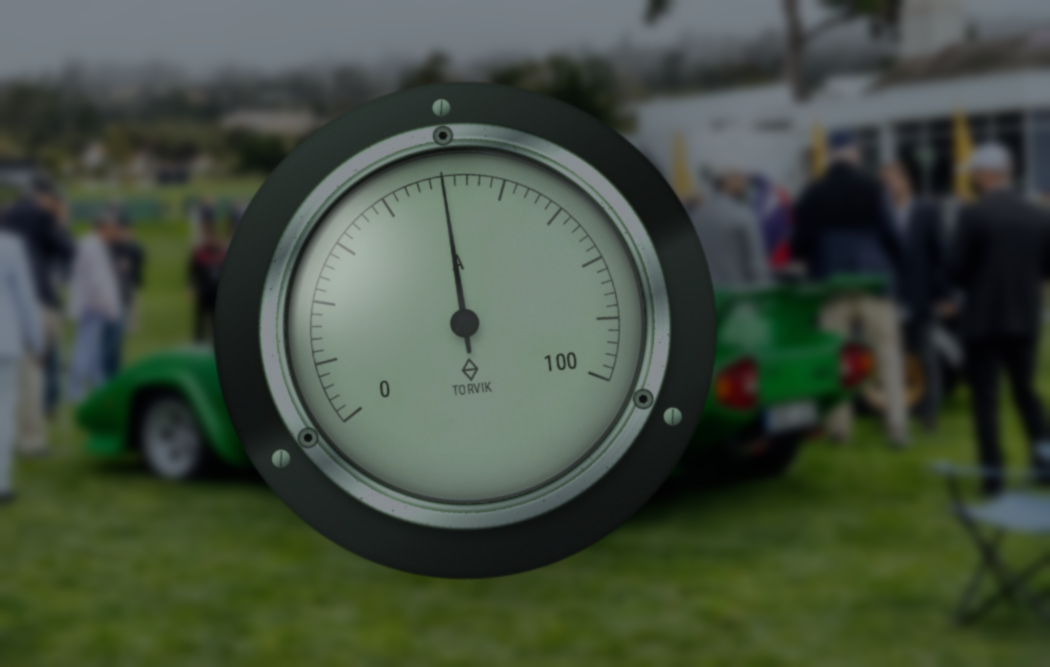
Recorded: 50 A
